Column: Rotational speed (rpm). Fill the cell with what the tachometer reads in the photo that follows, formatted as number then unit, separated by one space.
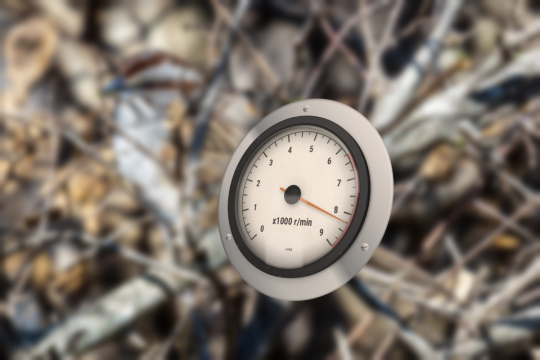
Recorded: 8250 rpm
